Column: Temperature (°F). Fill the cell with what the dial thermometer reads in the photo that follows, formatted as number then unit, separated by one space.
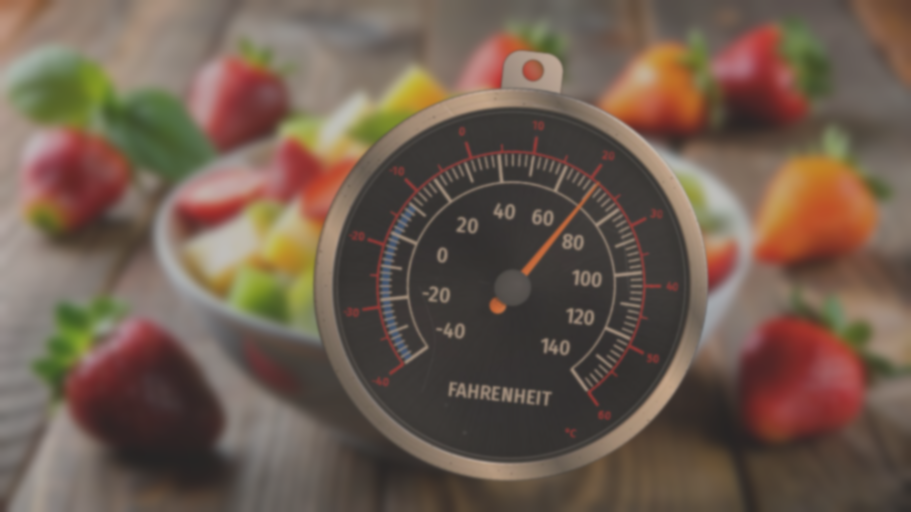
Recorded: 70 °F
